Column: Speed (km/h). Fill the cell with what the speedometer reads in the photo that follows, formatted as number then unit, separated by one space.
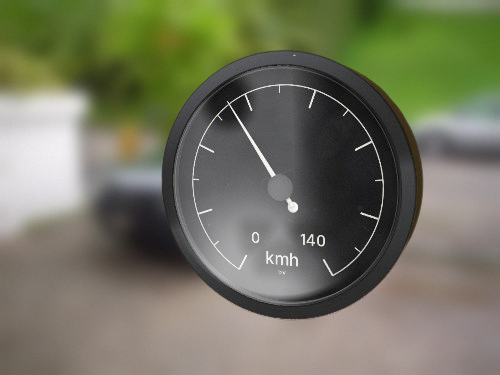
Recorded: 55 km/h
